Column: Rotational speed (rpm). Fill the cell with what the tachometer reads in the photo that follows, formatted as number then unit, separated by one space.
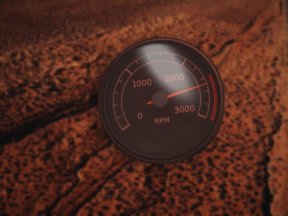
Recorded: 2500 rpm
